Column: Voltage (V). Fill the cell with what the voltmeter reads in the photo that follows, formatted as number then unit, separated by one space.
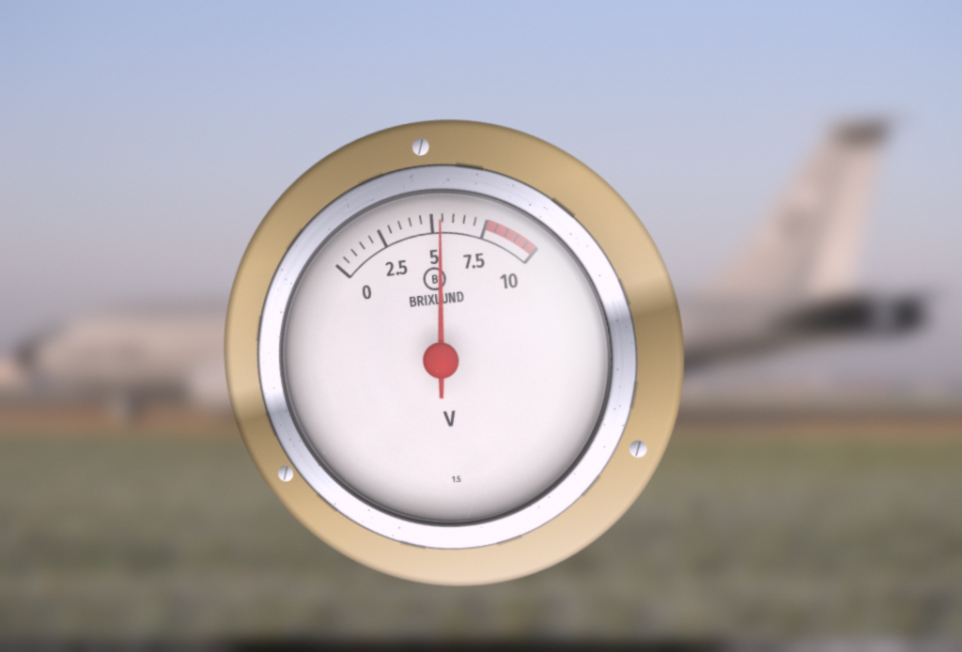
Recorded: 5.5 V
